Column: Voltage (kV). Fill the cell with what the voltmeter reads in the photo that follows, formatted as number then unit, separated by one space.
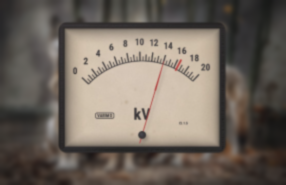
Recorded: 14 kV
